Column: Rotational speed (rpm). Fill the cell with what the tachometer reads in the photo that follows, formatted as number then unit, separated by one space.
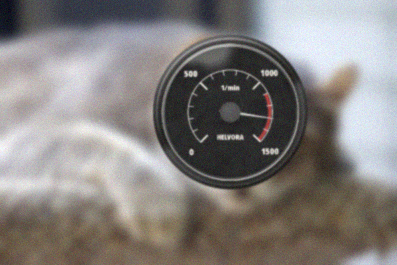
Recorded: 1300 rpm
